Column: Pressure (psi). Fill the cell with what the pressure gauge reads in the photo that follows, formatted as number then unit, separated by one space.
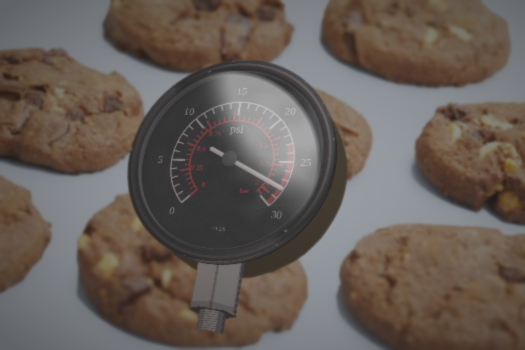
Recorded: 28 psi
